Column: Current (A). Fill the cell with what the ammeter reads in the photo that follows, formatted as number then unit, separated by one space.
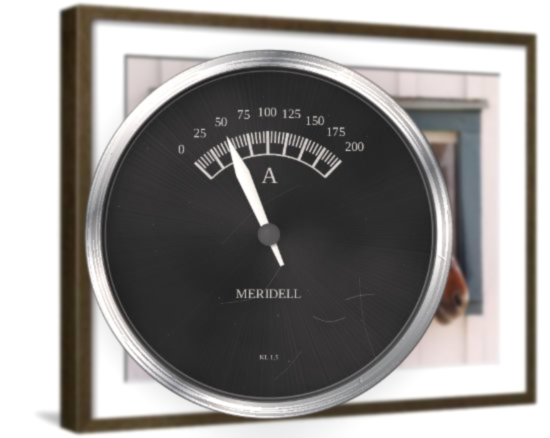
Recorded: 50 A
